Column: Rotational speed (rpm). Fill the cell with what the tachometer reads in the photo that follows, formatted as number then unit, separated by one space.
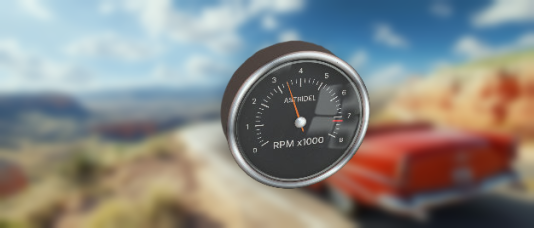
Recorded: 3400 rpm
